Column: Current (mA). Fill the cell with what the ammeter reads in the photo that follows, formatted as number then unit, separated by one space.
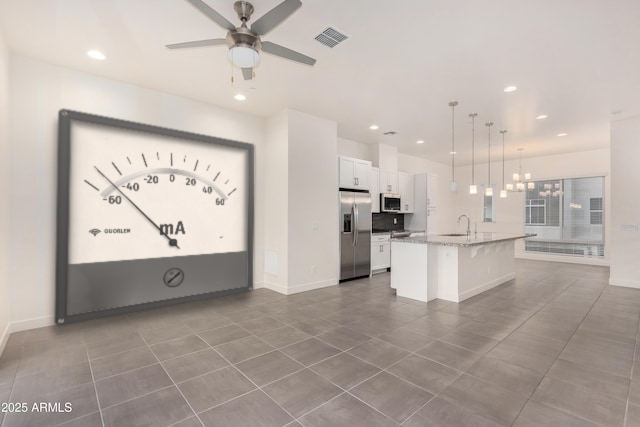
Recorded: -50 mA
